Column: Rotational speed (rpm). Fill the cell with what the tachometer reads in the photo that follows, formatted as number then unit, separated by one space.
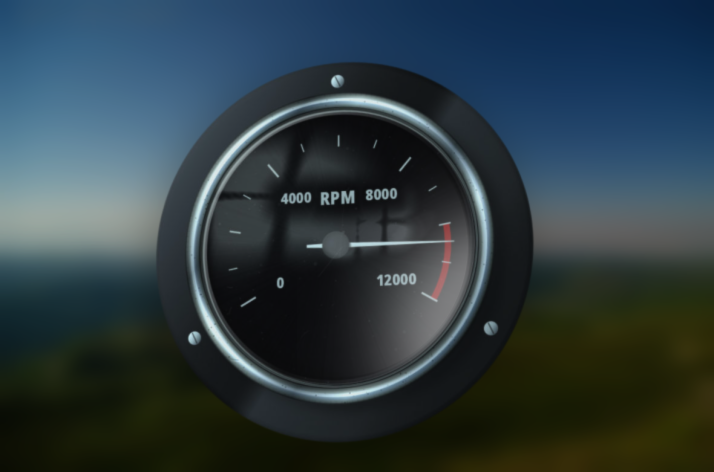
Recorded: 10500 rpm
